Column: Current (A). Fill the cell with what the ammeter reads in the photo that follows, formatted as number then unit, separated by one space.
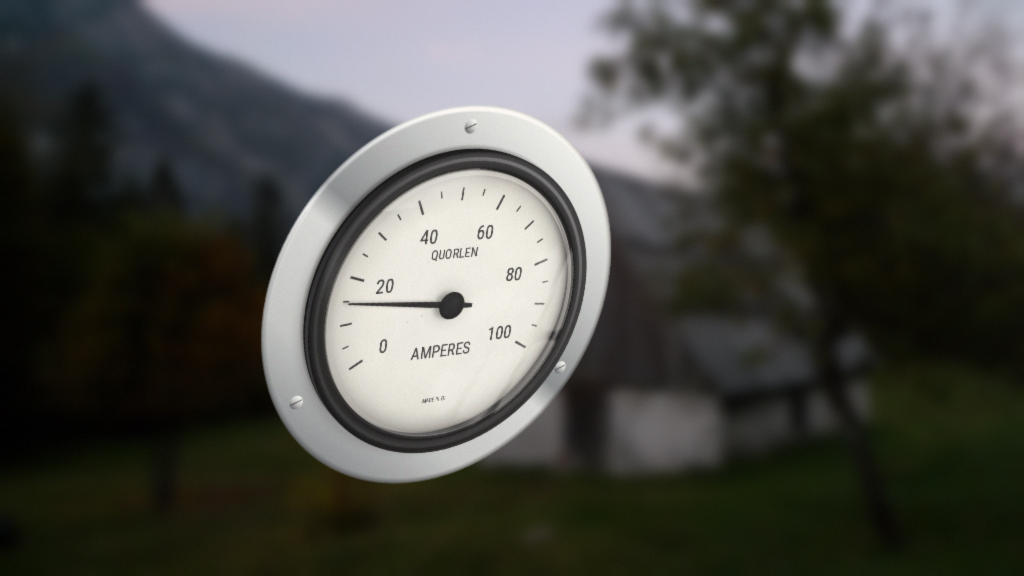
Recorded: 15 A
